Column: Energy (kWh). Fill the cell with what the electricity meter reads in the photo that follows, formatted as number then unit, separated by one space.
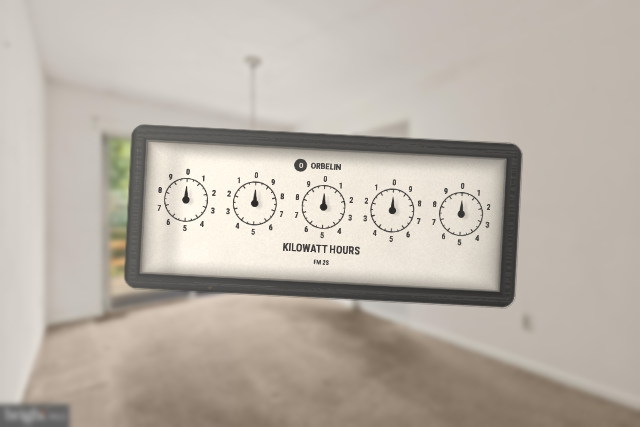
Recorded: 0 kWh
